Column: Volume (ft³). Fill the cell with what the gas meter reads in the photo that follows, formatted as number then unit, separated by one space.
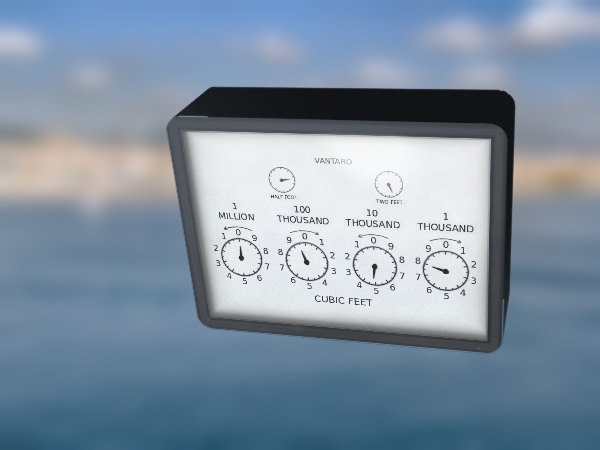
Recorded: 994800 ft³
